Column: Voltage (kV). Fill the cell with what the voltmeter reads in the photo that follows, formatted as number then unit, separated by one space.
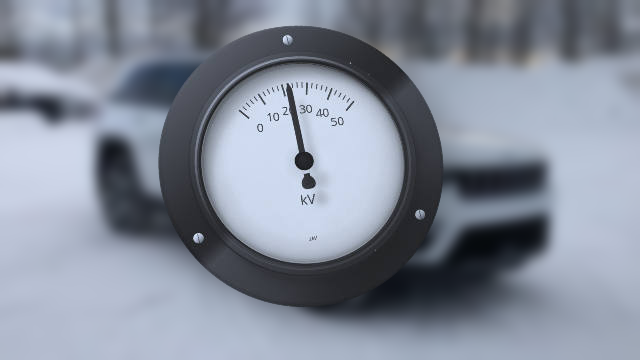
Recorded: 22 kV
